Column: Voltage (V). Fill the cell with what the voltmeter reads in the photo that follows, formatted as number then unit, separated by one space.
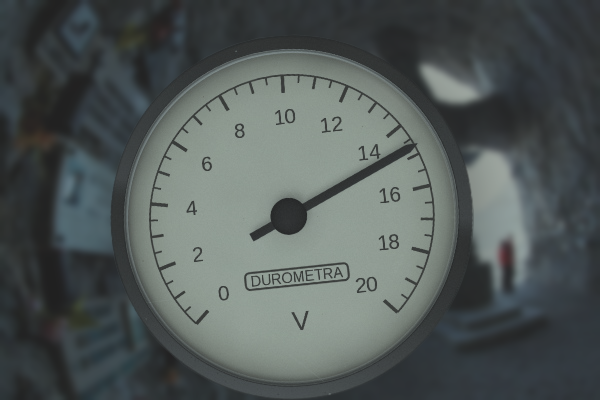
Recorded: 14.75 V
